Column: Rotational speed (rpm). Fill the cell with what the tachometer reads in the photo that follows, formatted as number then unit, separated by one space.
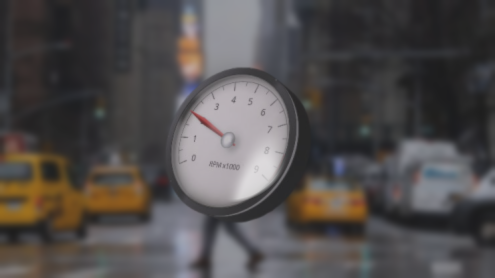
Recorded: 2000 rpm
